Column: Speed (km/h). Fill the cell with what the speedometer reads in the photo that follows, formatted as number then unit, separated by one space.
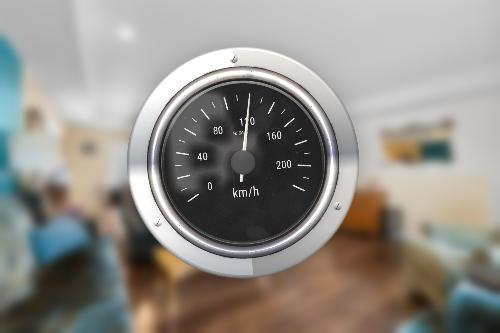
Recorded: 120 km/h
